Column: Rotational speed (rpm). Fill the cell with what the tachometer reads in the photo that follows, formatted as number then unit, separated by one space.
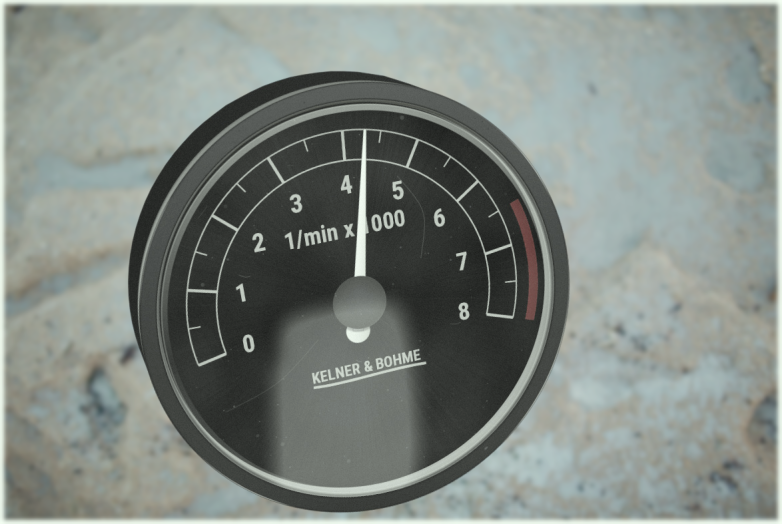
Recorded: 4250 rpm
